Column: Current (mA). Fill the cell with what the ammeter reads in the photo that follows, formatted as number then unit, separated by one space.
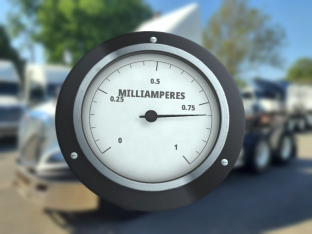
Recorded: 0.8 mA
